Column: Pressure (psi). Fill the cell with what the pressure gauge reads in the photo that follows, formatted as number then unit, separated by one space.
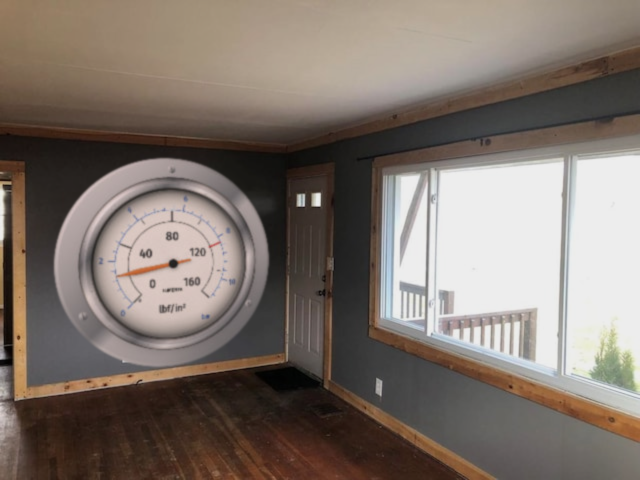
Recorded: 20 psi
